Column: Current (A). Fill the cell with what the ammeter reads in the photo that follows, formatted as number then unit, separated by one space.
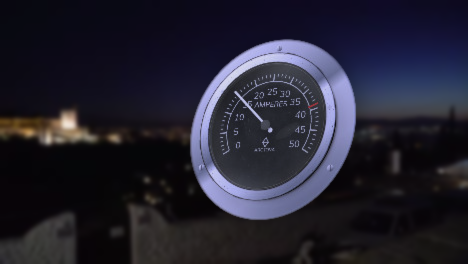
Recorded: 15 A
